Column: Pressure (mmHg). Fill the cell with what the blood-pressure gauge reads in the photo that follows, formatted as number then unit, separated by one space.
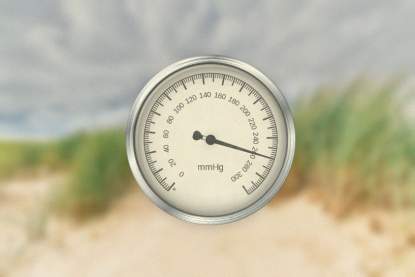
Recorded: 260 mmHg
